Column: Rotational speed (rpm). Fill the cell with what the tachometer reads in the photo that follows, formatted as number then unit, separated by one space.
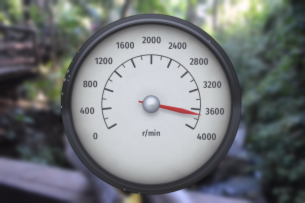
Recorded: 3700 rpm
